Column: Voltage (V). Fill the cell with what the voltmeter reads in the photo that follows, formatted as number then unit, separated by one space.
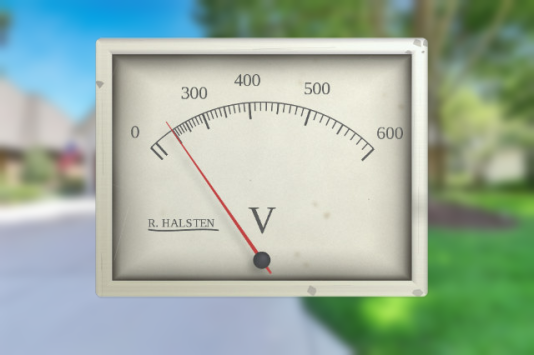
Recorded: 200 V
